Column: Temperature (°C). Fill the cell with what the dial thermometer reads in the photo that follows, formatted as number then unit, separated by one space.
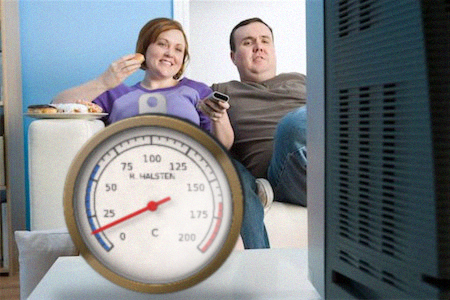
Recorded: 15 °C
